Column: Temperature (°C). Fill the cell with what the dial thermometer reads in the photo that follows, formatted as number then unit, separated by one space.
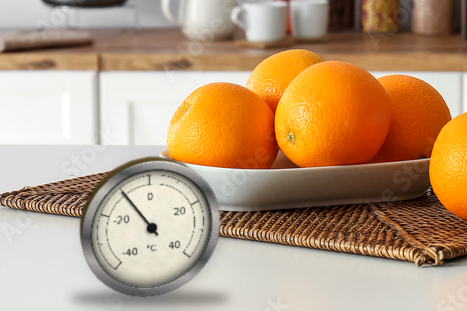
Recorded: -10 °C
